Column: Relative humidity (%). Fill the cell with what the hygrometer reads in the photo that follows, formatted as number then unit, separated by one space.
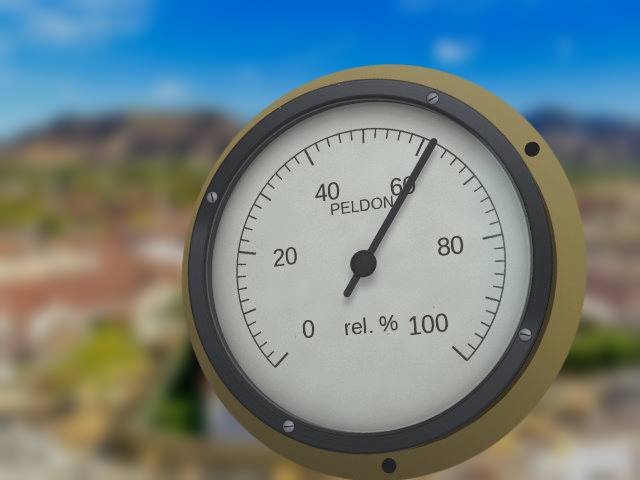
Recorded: 62 %
